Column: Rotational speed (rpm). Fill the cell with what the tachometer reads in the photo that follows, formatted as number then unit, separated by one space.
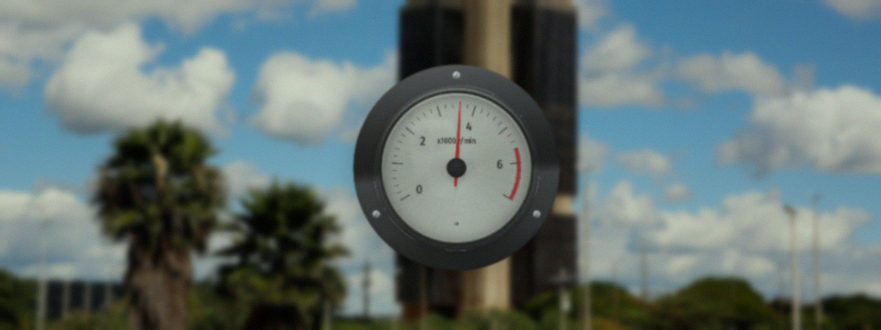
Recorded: 3600 rpm
